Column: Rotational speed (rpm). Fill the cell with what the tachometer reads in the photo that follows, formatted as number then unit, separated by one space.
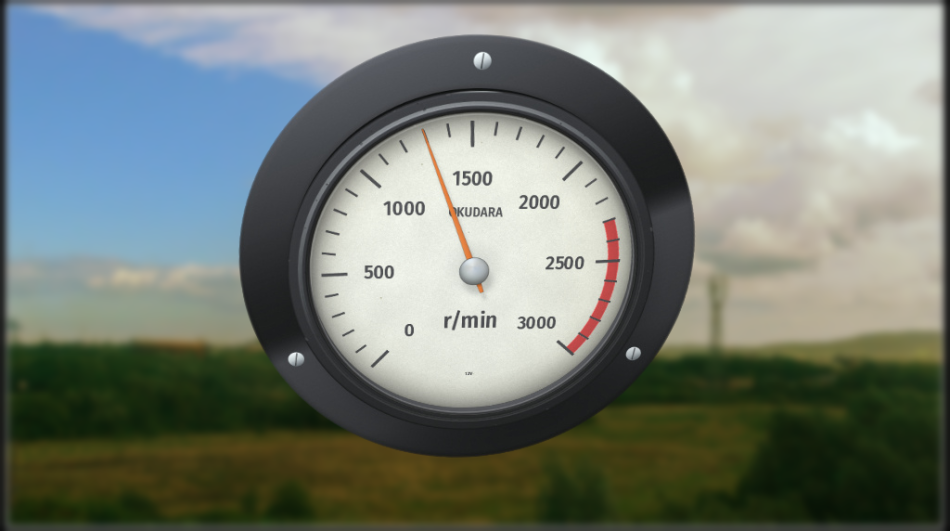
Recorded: 1300 rpm
